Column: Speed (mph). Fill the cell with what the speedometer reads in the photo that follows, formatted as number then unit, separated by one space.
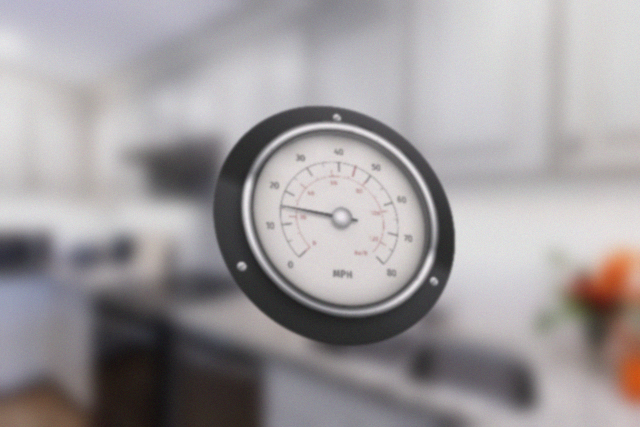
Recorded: 15 mph
